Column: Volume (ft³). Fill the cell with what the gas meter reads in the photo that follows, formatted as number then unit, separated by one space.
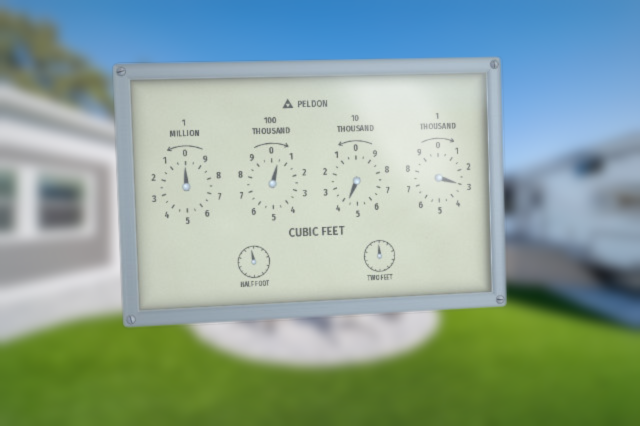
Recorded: 4300 ft³
